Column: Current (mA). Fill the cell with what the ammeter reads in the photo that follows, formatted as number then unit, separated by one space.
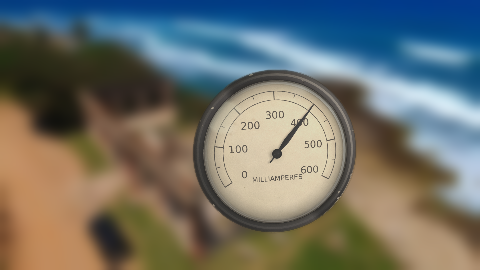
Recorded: 400 mA
